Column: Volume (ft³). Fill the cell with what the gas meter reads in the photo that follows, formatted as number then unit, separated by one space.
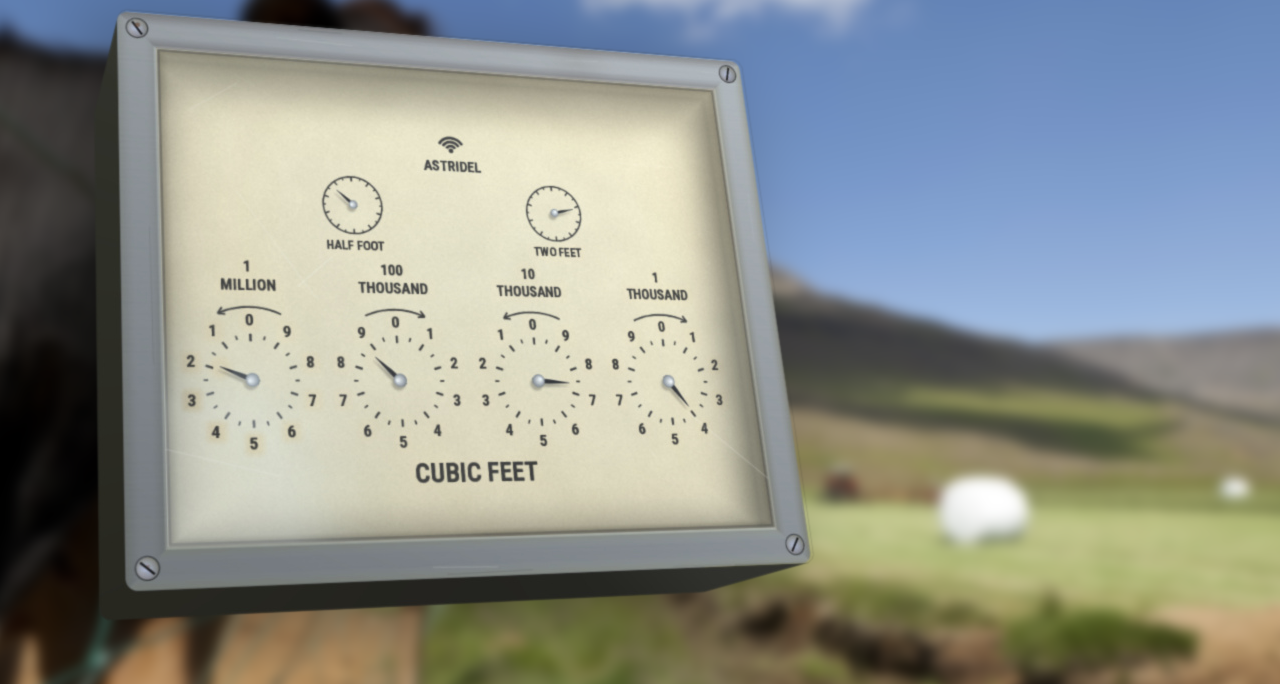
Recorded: 187400 ft³
